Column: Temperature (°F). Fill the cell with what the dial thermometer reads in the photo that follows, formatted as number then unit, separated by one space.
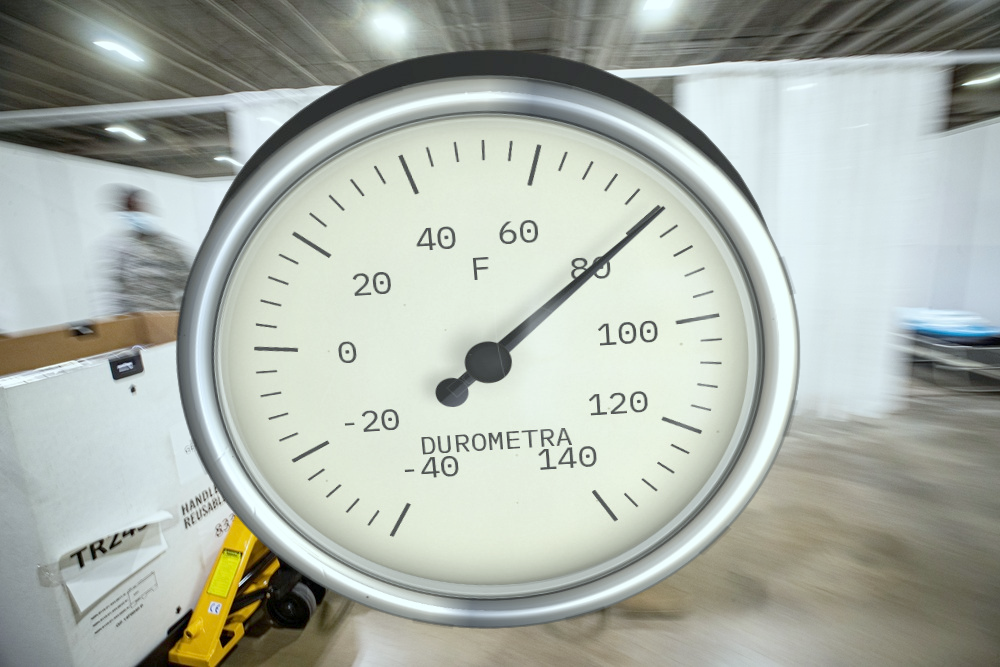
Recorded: 80 °F
